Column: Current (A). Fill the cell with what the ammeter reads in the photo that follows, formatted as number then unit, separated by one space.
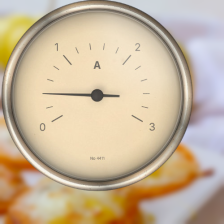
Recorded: 0.4 A
